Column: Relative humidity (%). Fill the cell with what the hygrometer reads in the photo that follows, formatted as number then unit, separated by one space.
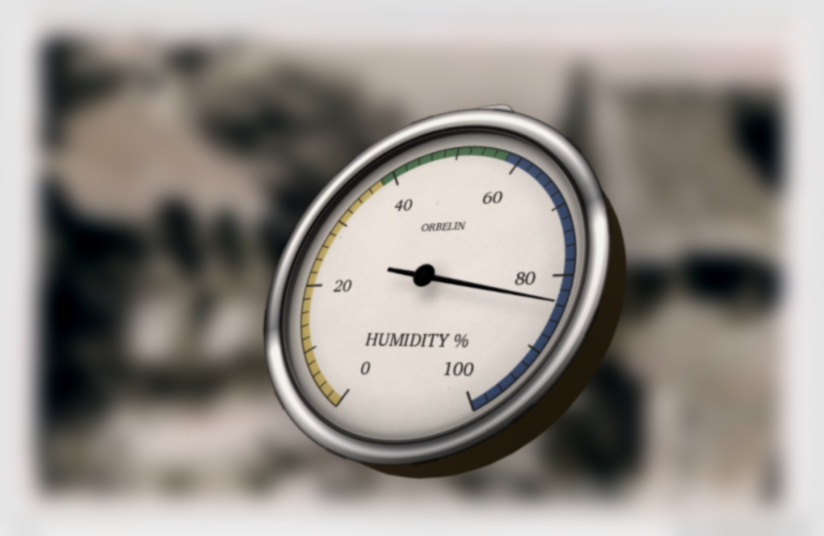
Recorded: 84 %
